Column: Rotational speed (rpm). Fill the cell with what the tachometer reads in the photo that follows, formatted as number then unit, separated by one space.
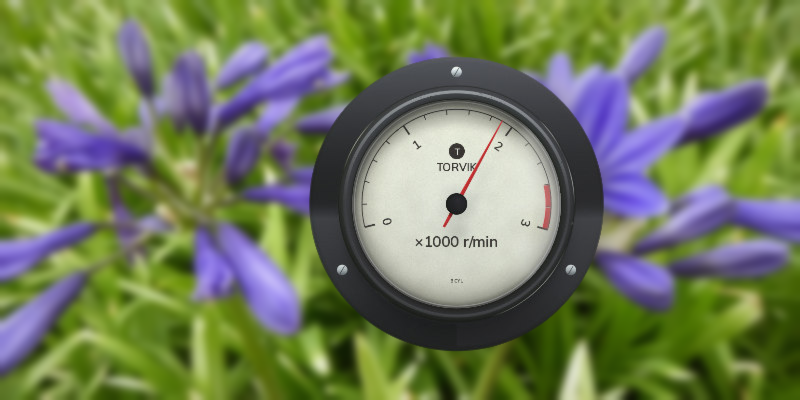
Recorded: 1900 rpm
